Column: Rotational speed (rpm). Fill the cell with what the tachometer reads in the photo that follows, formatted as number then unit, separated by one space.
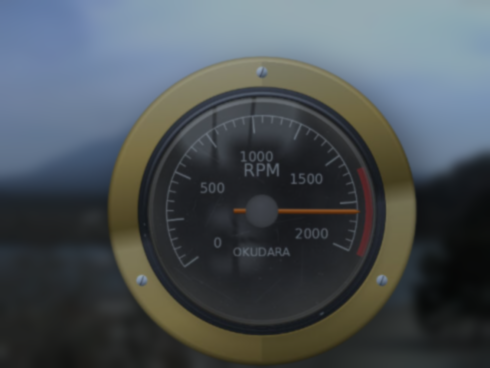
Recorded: 1800 rpm
